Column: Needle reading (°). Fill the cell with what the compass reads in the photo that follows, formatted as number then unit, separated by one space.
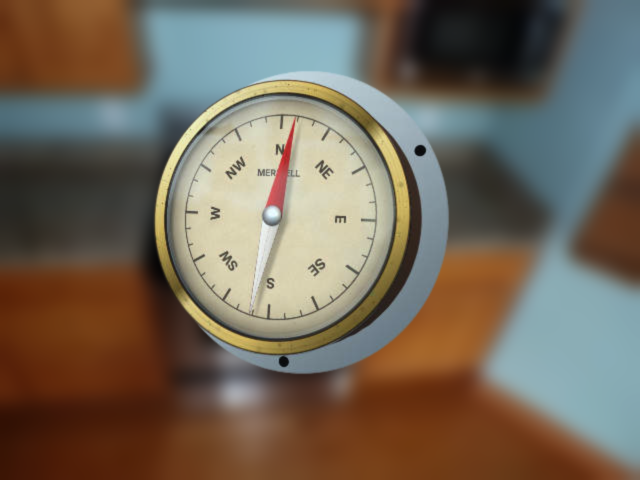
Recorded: 10 °
